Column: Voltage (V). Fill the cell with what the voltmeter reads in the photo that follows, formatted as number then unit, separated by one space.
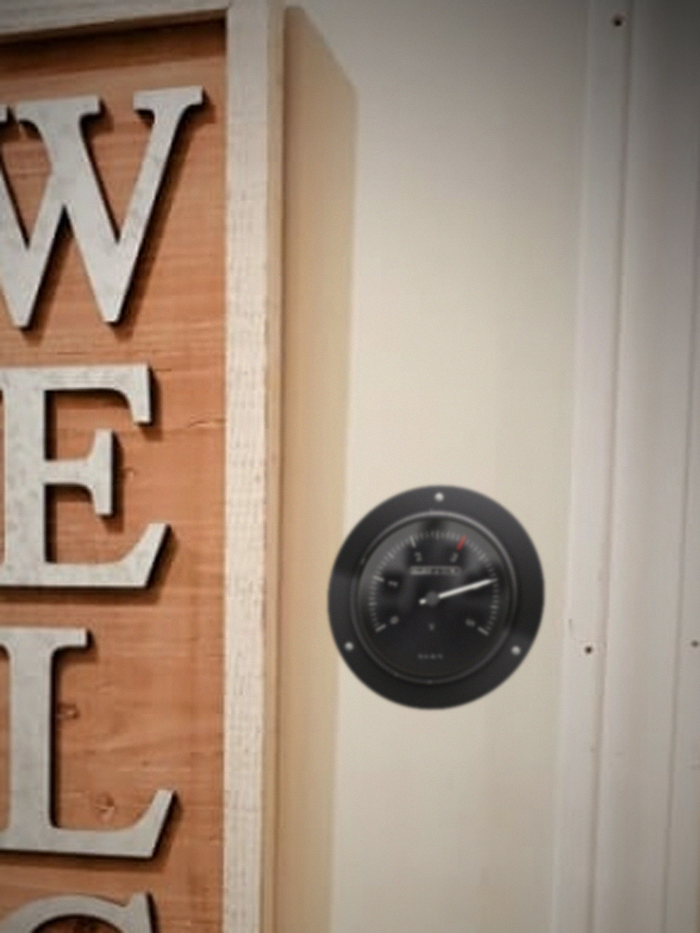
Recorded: 4 V
